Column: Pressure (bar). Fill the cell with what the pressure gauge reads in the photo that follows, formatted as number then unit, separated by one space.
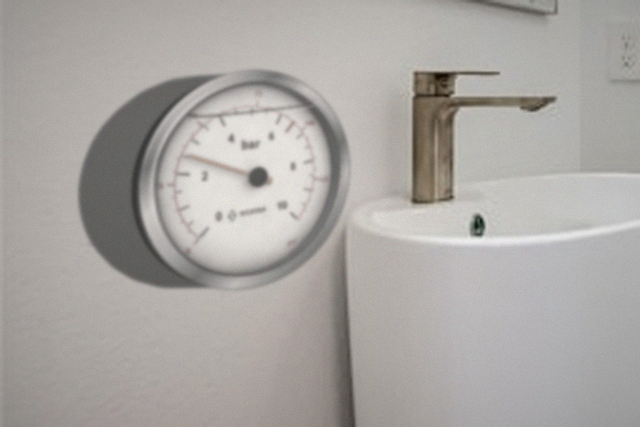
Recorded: 2.5 bar
